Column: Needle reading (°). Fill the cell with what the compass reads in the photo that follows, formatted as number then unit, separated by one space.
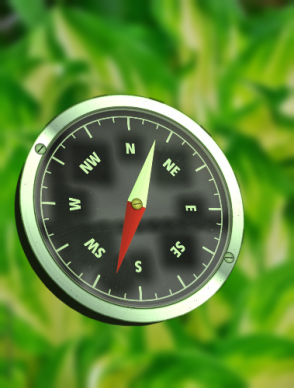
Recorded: 200 °
